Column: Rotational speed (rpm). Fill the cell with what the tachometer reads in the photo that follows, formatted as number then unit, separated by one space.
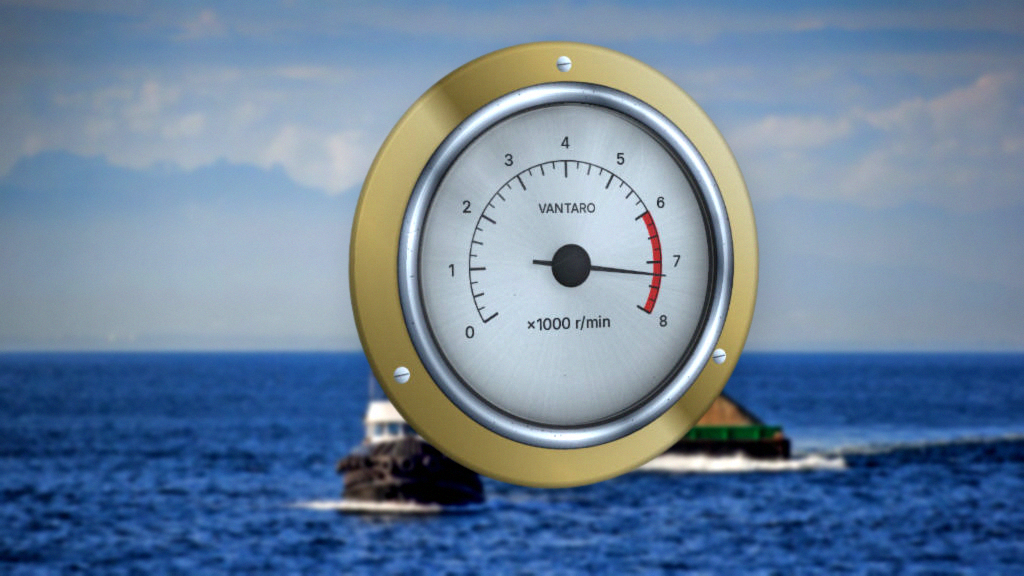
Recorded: 7250 rpm
